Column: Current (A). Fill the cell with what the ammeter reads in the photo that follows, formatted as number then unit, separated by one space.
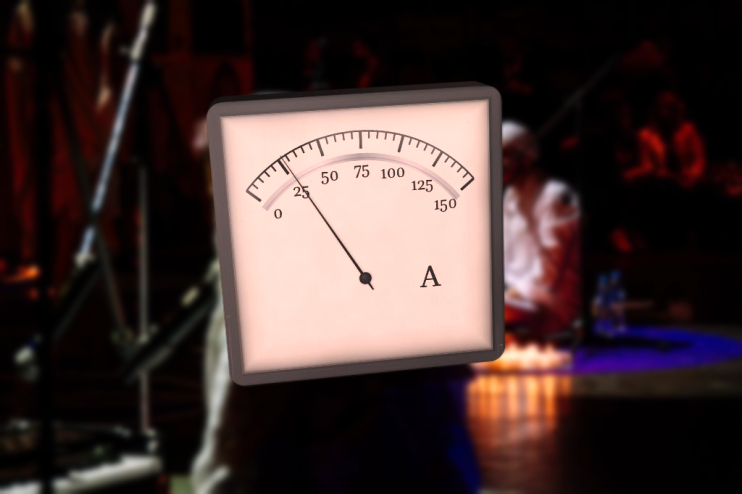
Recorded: 27.5 A
